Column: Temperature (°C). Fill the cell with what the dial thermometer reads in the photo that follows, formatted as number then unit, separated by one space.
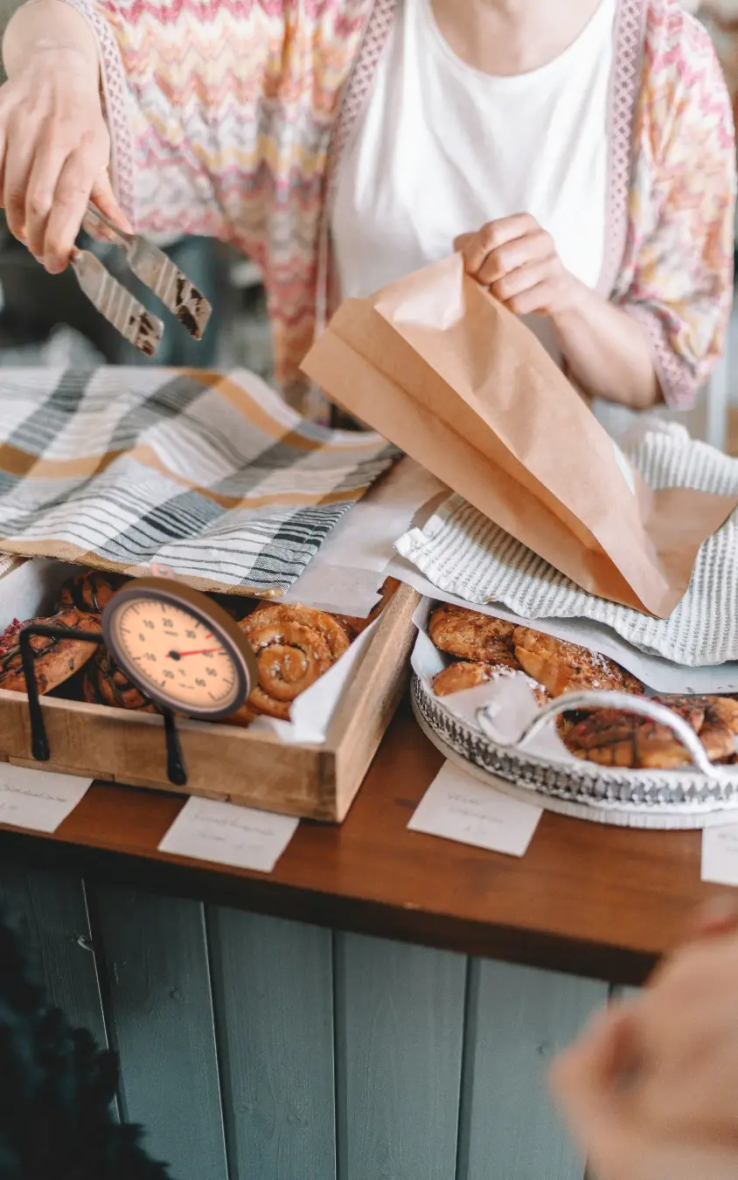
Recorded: 38 °C
